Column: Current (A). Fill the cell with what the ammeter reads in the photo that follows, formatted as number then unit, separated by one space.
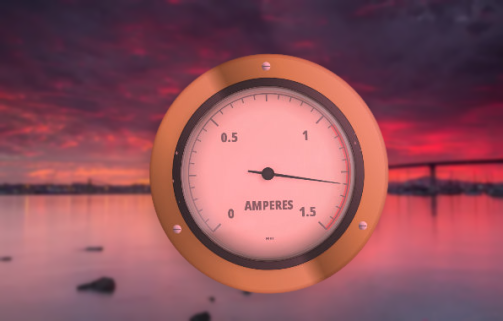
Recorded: 1.3 A
